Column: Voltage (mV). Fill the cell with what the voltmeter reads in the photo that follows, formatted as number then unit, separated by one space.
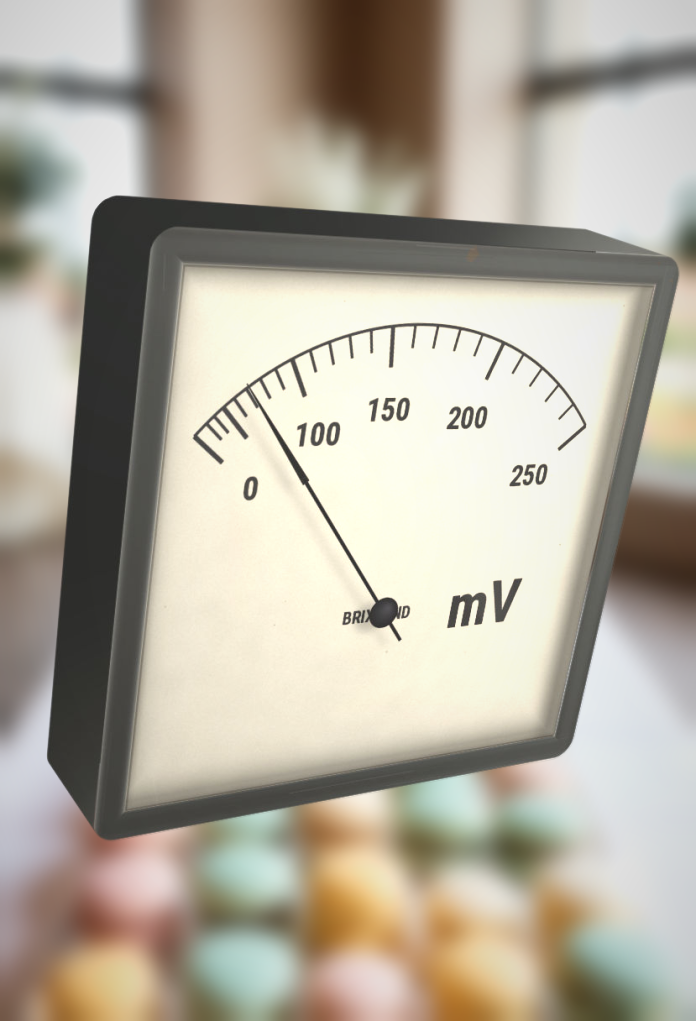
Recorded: 70 mV
